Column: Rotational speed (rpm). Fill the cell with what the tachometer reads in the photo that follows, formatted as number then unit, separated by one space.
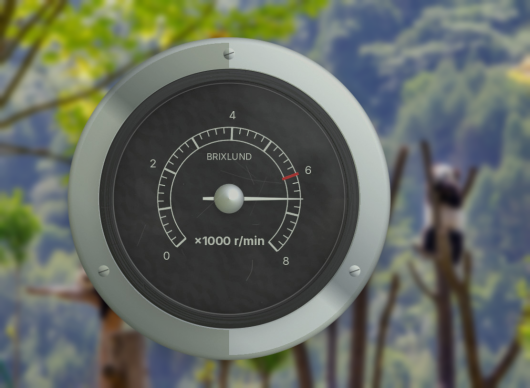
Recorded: 6600 rpm
